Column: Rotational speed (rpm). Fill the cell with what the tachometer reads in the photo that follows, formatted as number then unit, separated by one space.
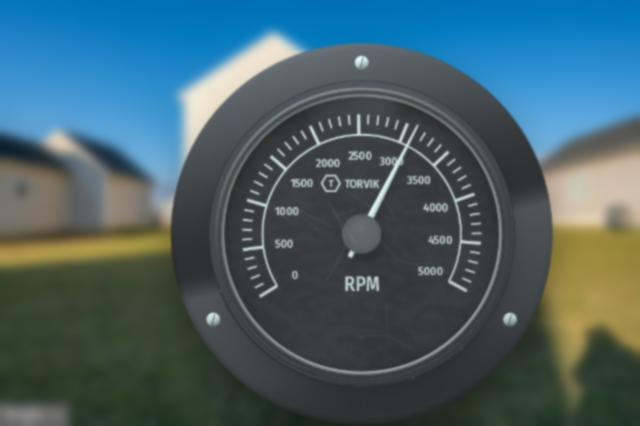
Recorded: 3100 rpm
